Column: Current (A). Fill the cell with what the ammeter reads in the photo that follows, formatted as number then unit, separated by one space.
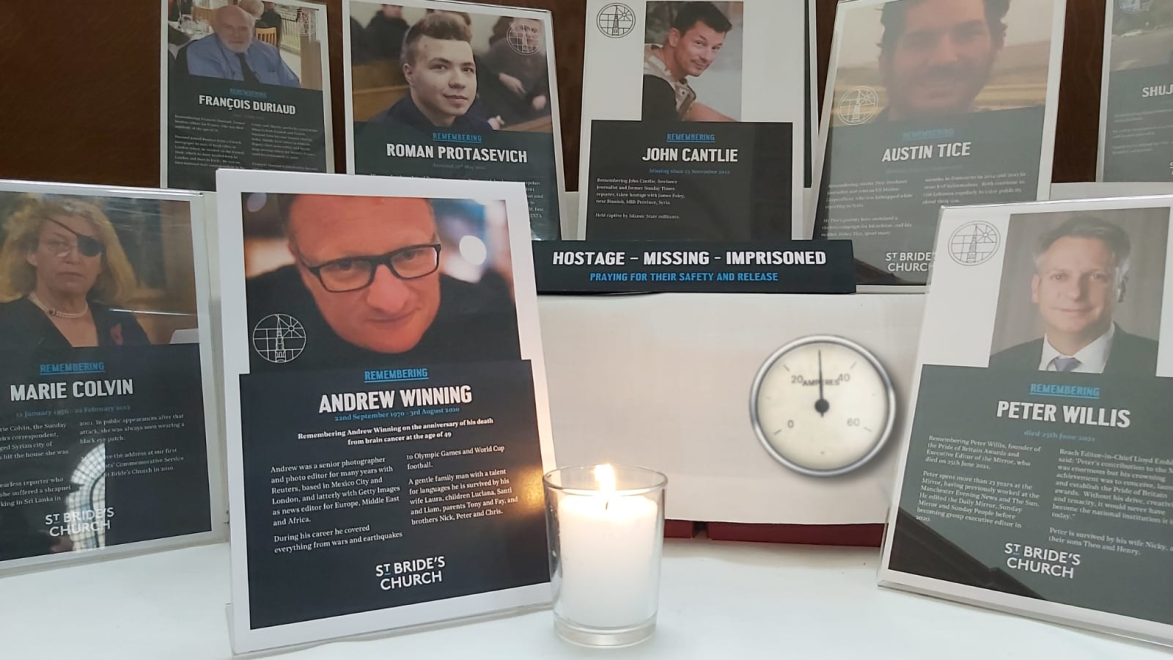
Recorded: 30 A
